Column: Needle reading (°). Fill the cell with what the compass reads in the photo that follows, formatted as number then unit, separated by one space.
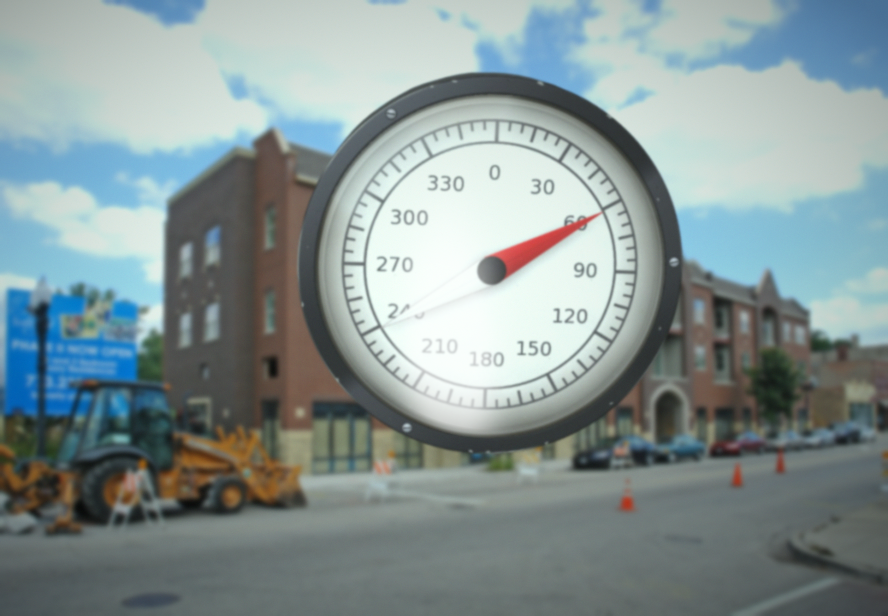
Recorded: 60 °
